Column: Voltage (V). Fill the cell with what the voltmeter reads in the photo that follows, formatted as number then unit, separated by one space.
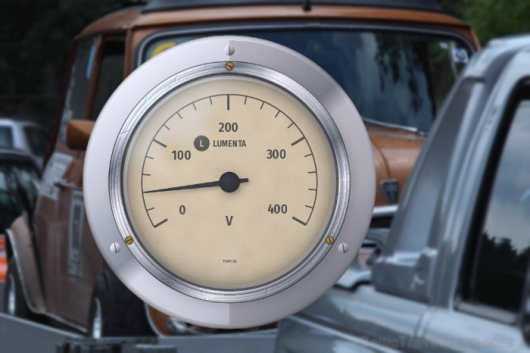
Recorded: 40 V
